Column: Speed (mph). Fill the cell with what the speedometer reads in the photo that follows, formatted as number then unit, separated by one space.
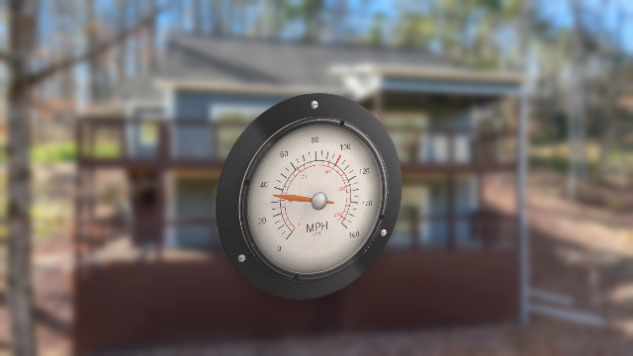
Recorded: 35 mph
